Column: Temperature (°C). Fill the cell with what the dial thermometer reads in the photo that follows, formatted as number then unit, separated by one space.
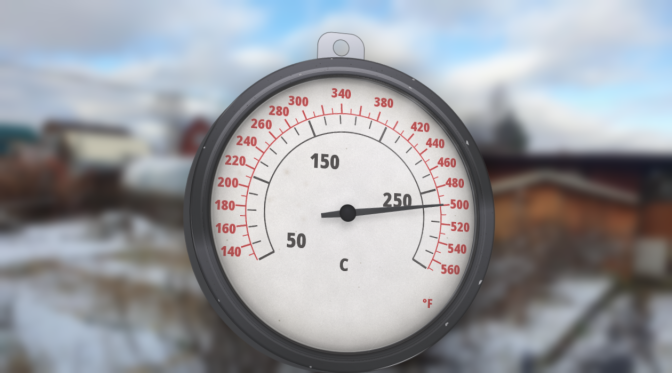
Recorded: 260 °C
